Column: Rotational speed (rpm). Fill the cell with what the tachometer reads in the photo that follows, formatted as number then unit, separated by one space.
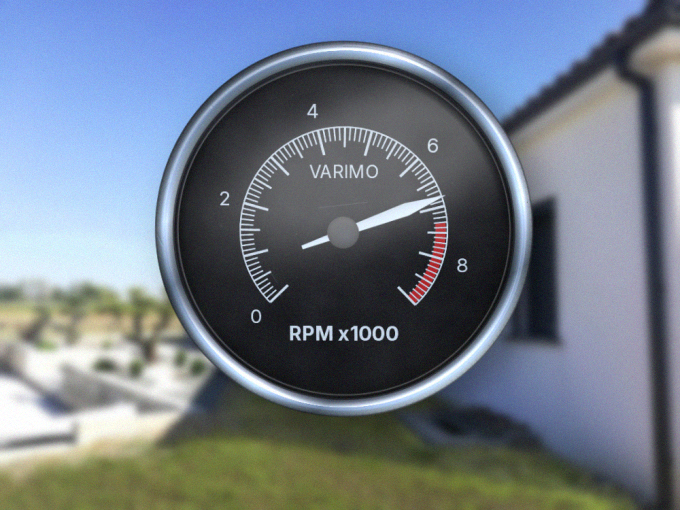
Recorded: 6800 rpm
